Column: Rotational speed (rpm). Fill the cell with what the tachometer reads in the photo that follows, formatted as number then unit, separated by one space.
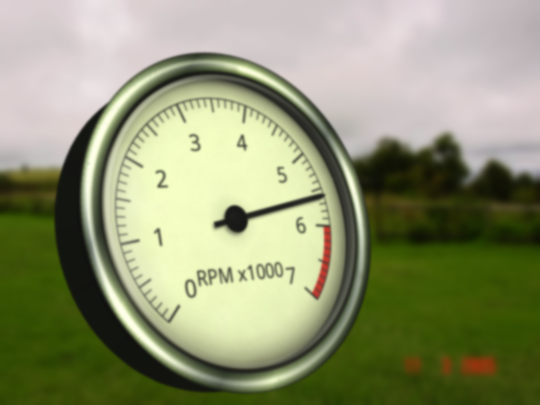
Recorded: 5600 rpm
